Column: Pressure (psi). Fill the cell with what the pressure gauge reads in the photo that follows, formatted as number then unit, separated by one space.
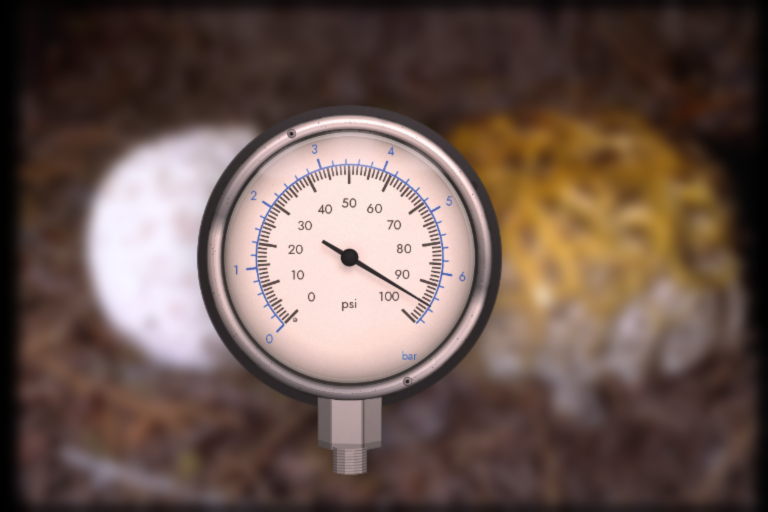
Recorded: 95 psi
